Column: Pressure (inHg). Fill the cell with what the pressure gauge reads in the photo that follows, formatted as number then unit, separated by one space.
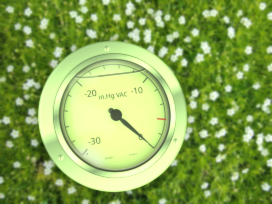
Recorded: 0 inHg
